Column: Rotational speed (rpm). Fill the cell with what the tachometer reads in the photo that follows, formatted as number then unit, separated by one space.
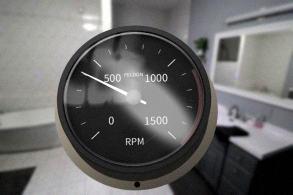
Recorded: 400 rpm
